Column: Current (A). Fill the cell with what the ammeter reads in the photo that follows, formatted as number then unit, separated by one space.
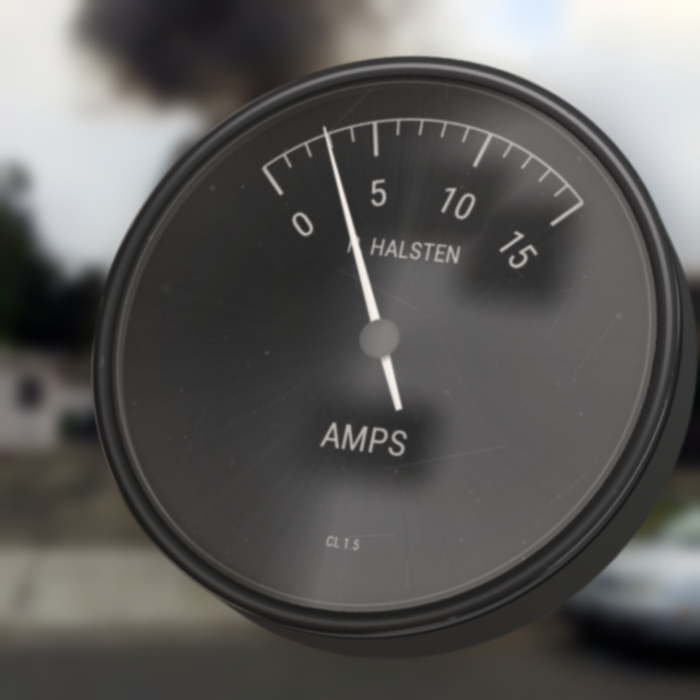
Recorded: 3 A
